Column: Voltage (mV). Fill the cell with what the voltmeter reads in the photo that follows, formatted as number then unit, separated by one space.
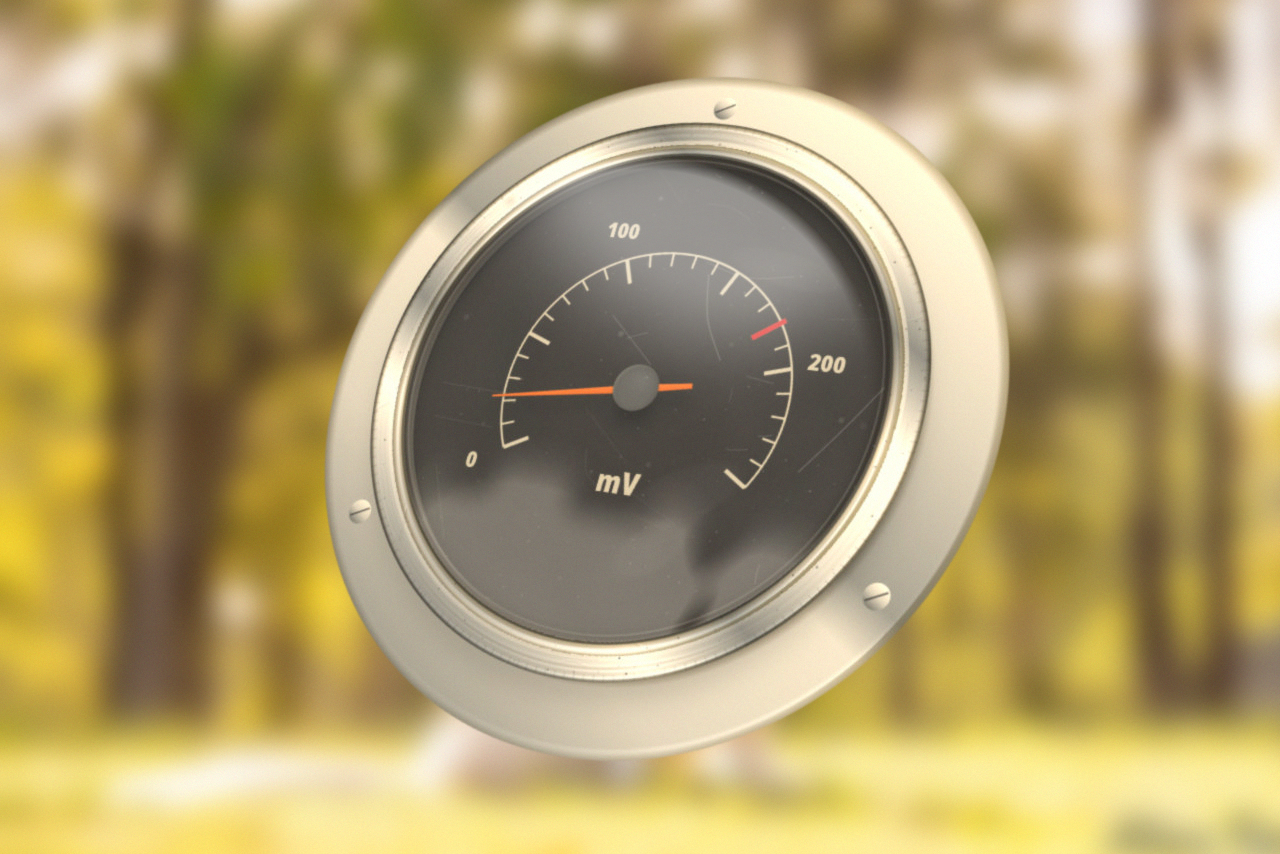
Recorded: 20 mV
